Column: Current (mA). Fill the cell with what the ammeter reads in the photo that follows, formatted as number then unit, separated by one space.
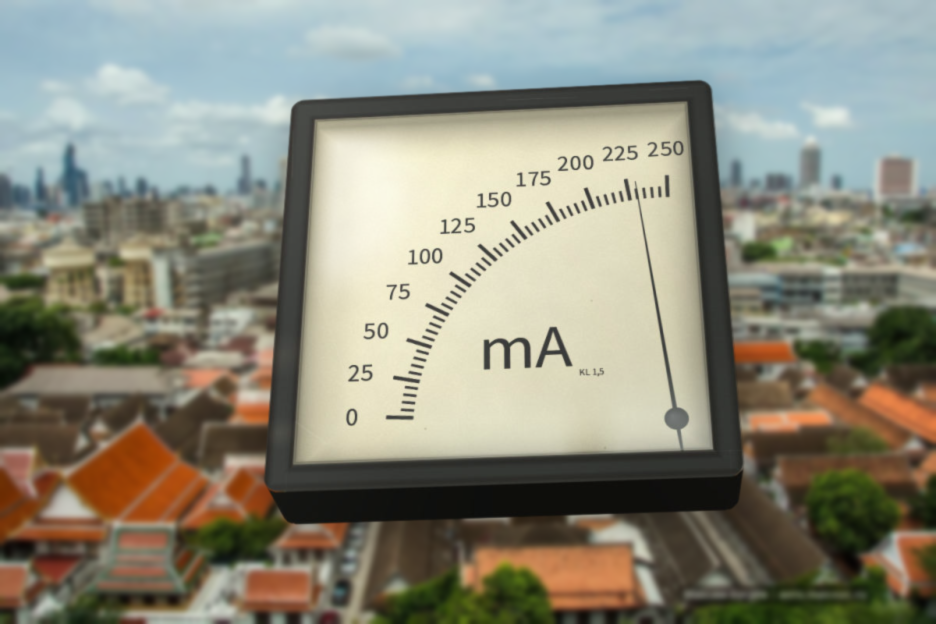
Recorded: 230 mA
